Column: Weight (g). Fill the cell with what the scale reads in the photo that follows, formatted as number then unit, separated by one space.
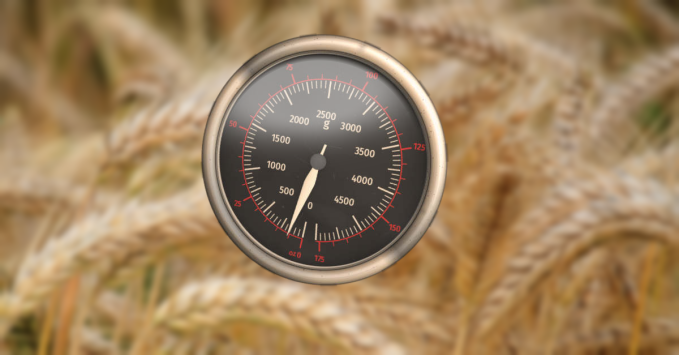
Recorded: 150 g
